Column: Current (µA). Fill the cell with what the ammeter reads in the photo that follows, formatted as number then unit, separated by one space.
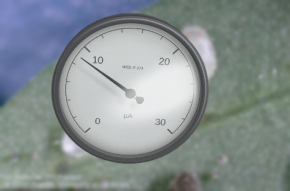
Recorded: 9 µA
